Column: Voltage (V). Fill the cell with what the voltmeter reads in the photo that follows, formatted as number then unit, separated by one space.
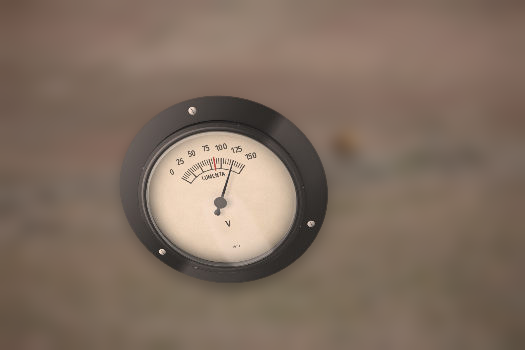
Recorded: 125 V
